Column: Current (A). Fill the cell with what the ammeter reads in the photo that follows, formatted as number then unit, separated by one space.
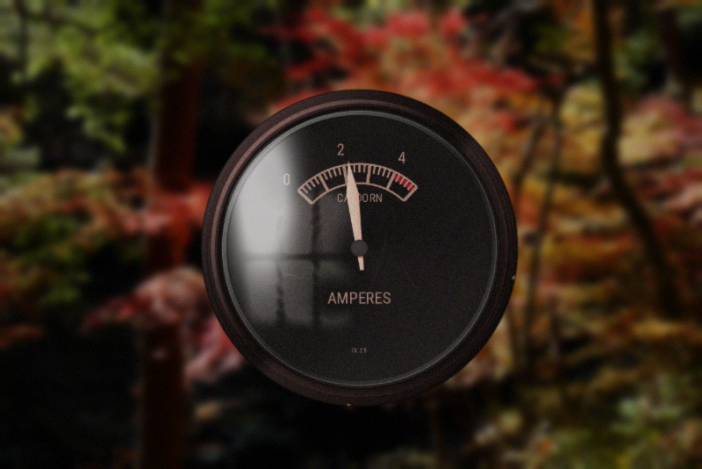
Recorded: 2.2 A
